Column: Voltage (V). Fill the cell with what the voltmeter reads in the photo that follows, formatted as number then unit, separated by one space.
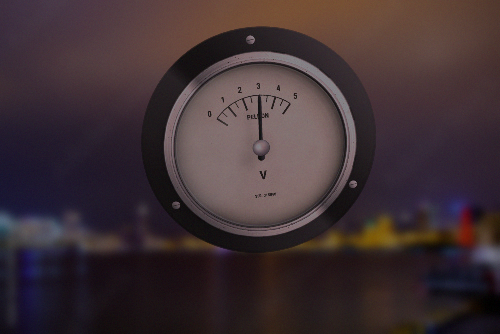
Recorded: 3 V
